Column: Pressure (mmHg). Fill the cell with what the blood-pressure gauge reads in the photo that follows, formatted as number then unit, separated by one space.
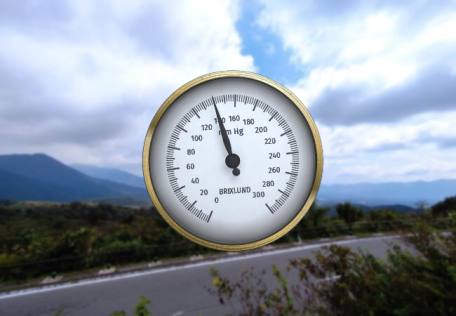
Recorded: 140 mmHg
